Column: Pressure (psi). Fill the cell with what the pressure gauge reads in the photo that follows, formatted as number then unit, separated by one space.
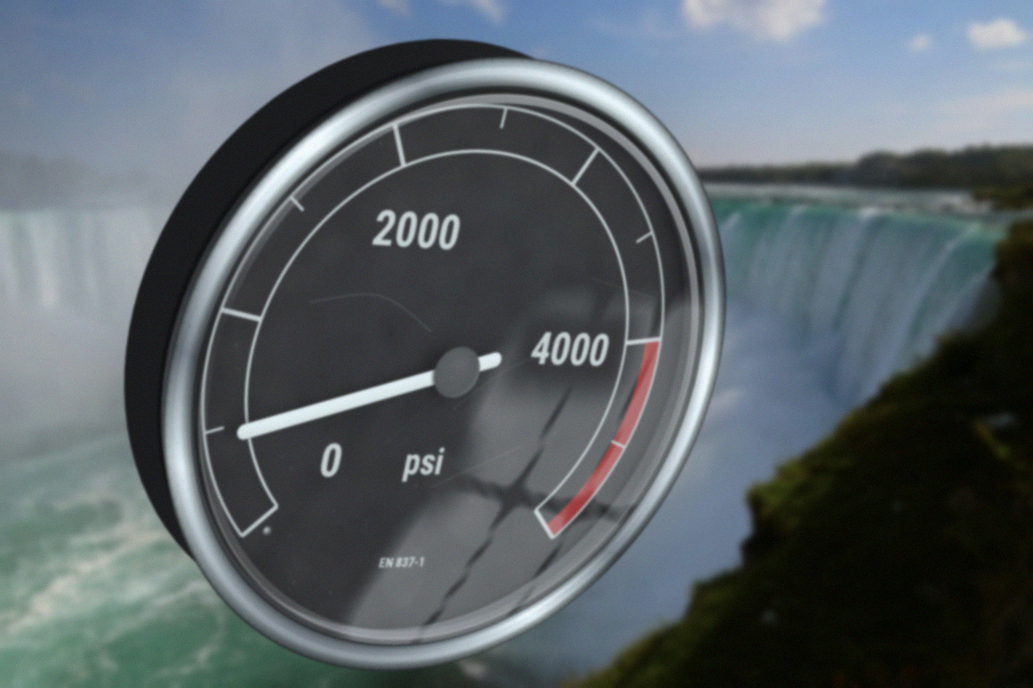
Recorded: 500 psi
